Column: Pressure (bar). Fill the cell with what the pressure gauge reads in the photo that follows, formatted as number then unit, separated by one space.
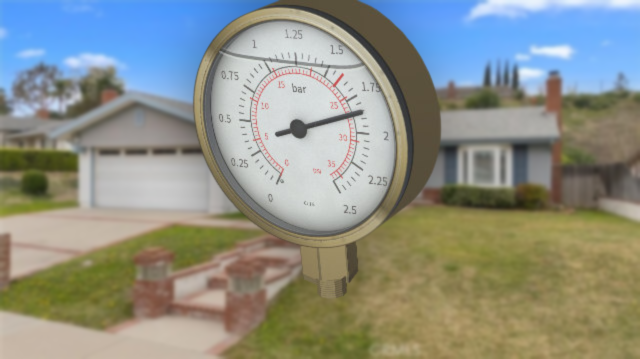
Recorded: 1.85 bar
